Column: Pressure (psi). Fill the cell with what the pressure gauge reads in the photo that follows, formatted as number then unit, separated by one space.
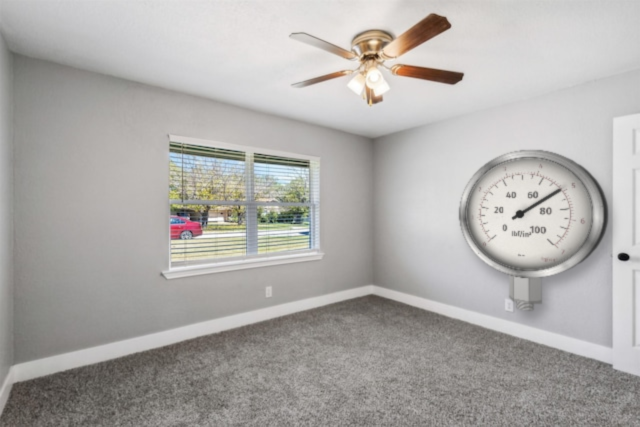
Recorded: 70 psi
